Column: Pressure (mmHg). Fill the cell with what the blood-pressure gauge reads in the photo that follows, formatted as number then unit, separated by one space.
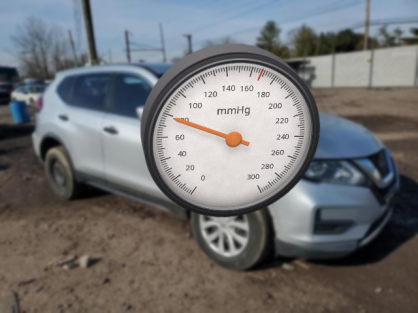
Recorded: 80 mmHg
